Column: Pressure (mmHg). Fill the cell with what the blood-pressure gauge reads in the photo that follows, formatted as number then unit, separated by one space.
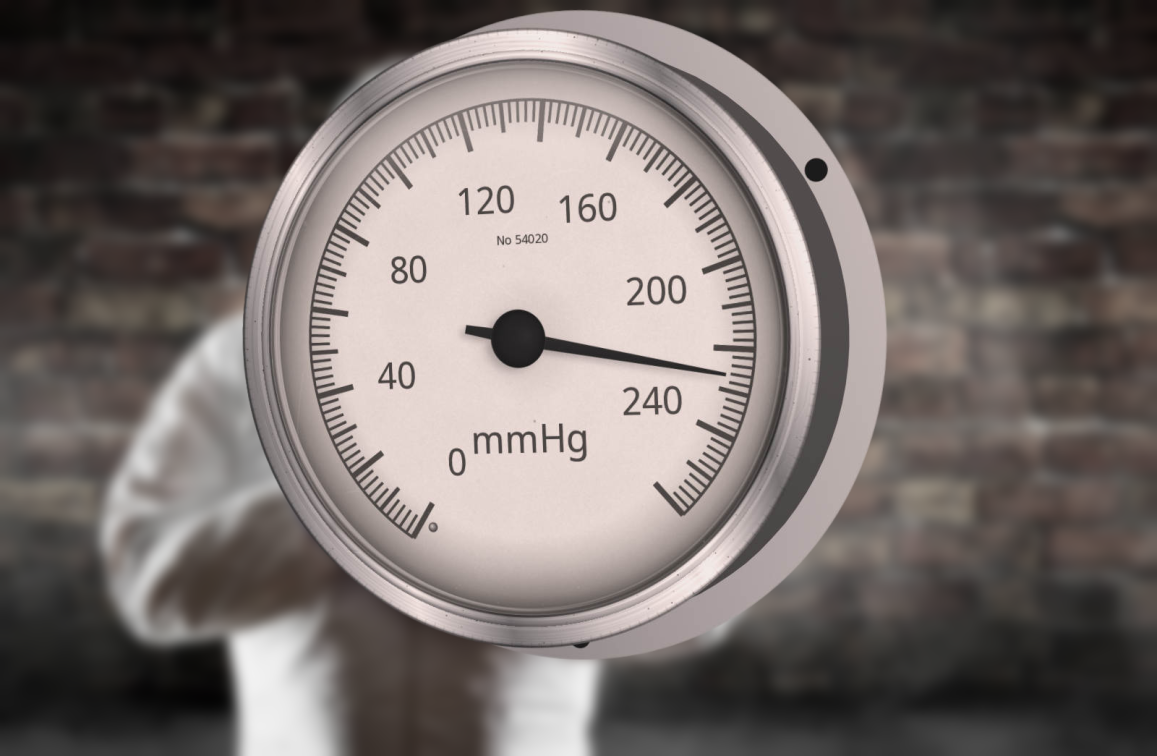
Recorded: 226 mmHg
